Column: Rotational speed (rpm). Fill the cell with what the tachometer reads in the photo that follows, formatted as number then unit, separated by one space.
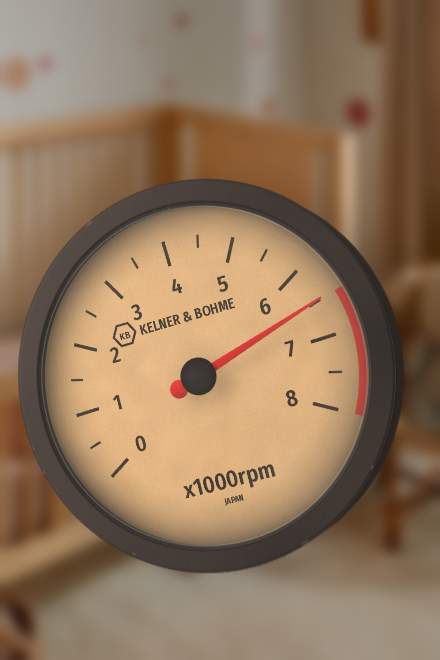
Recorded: 6500 rpm
